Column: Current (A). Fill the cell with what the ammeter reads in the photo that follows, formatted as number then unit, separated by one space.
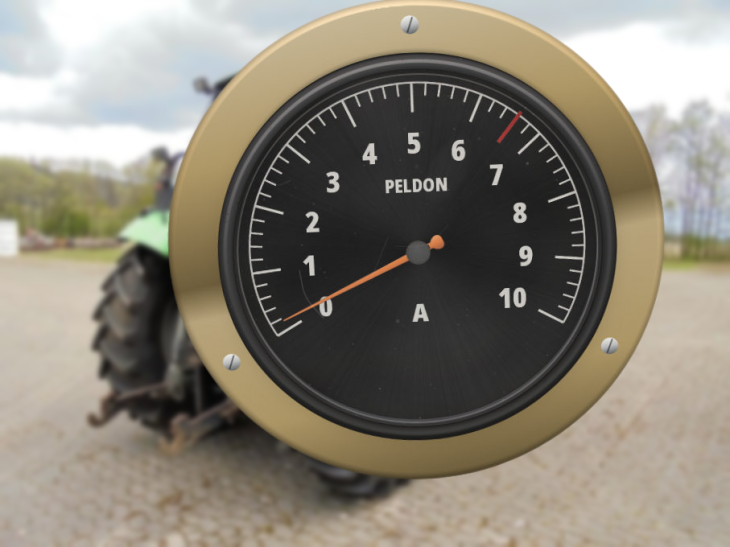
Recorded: 0.2 A
